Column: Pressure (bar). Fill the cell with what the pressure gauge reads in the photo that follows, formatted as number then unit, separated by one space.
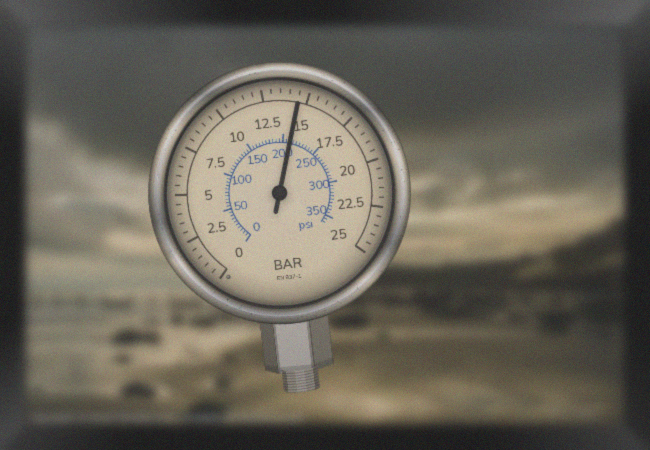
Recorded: 14.5 bar
